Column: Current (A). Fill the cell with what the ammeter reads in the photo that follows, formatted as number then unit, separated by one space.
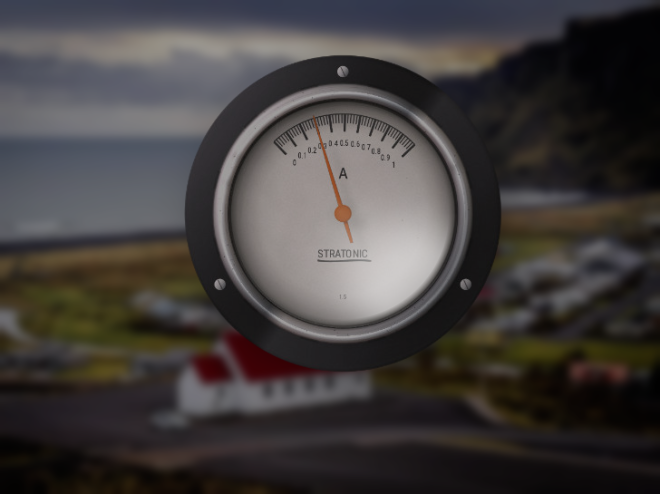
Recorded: 0.3 A
